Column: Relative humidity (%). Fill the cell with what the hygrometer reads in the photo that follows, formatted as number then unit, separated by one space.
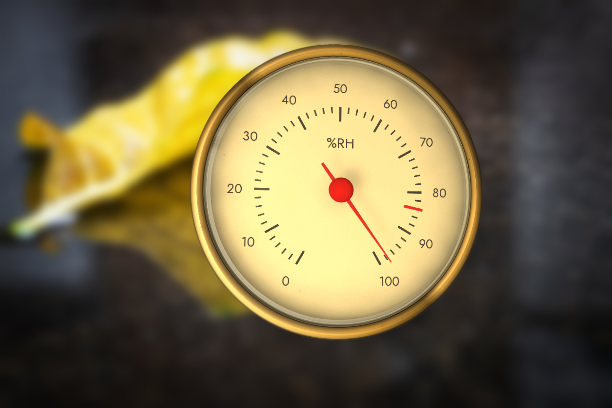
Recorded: 98 %
